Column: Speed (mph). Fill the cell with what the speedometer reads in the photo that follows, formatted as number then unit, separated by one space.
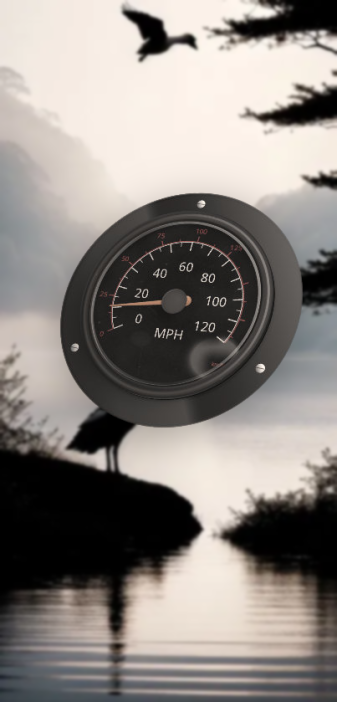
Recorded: 10 mph
